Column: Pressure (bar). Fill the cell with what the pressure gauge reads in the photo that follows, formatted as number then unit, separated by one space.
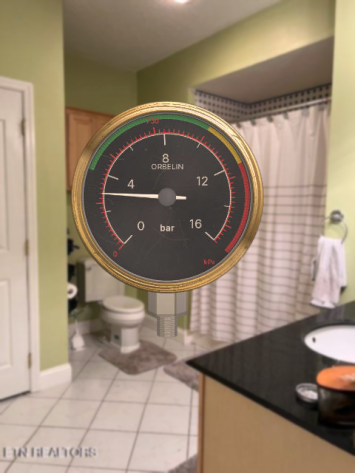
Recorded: 3 bar
